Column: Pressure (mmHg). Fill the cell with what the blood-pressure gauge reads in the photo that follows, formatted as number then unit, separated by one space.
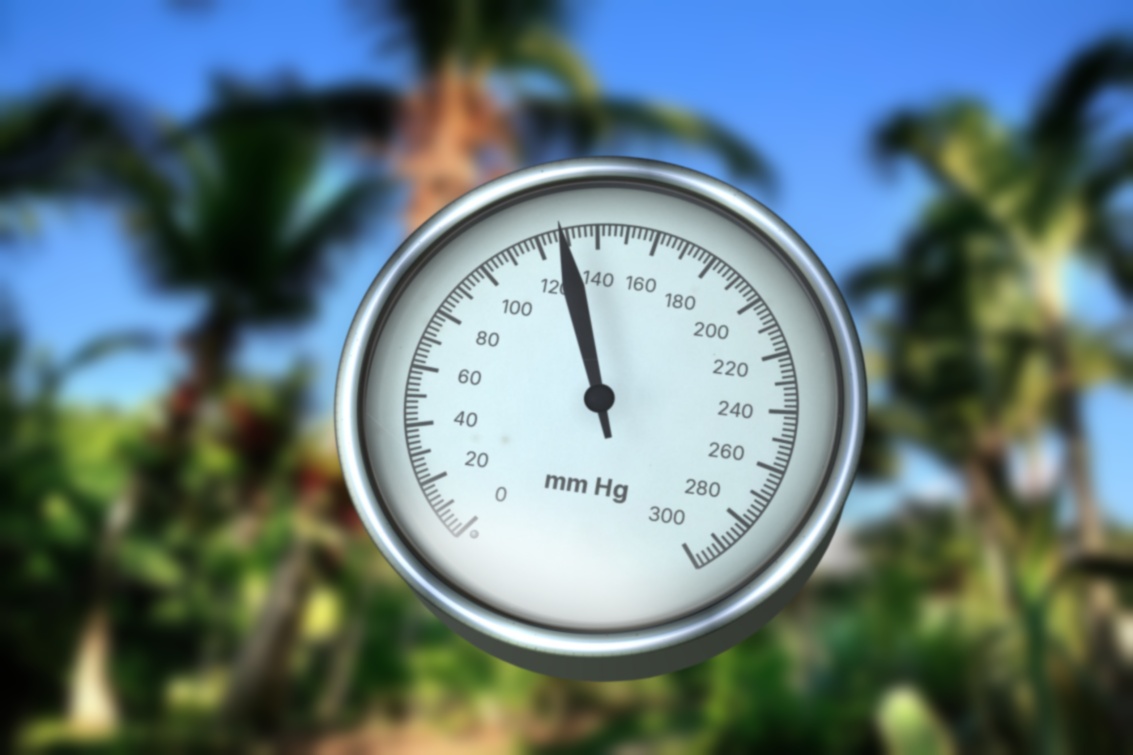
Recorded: 128 mmHg
